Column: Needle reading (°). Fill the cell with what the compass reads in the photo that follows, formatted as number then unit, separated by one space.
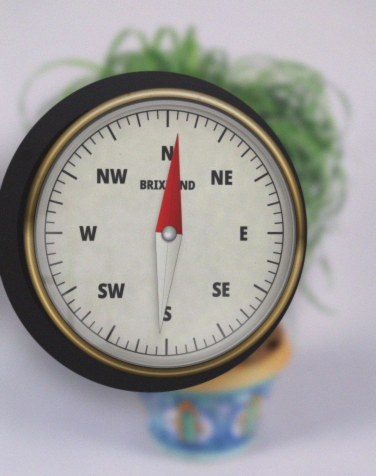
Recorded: 5 °
